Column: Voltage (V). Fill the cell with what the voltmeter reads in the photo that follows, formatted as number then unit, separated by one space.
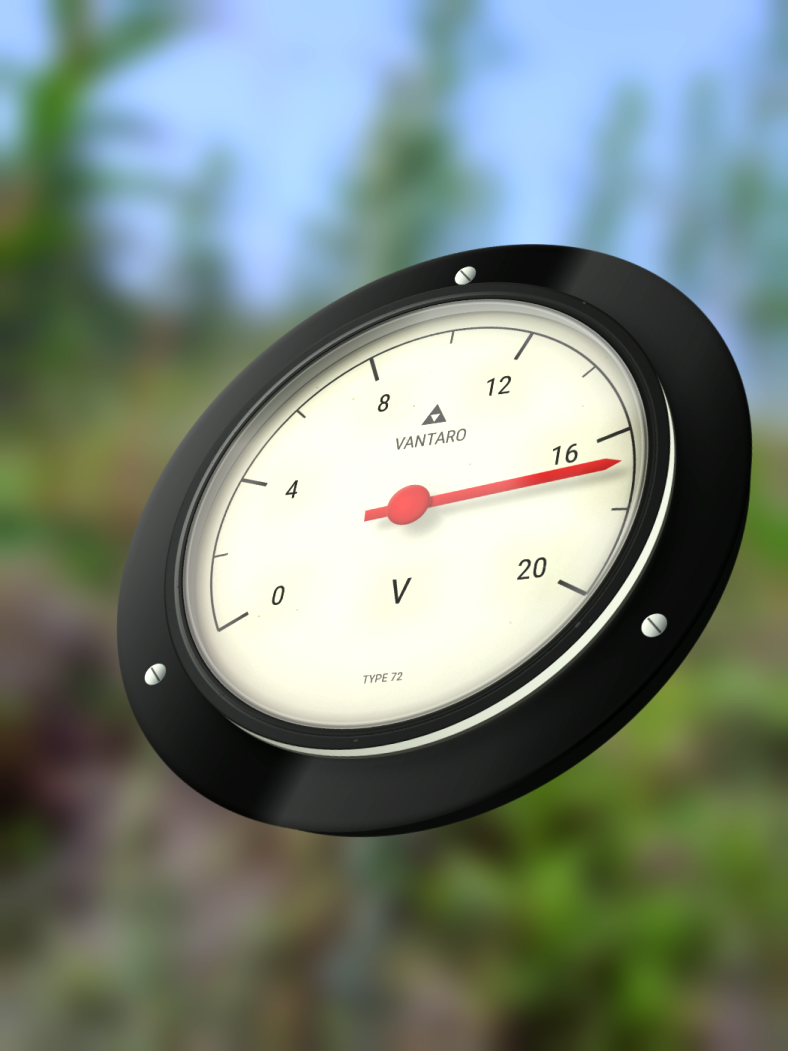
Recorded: 17 V
